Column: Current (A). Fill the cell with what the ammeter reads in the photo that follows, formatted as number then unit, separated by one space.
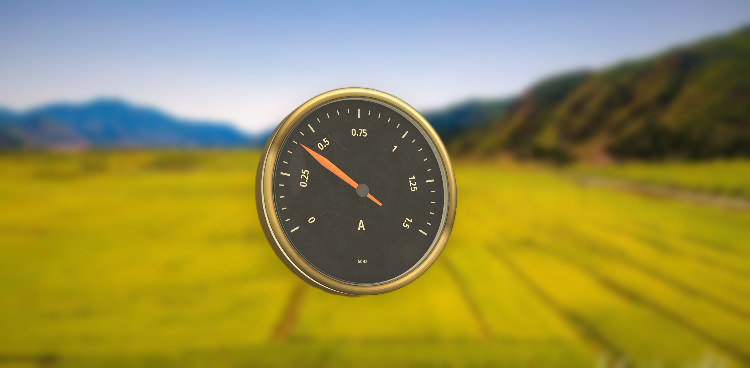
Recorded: 0.4 A
